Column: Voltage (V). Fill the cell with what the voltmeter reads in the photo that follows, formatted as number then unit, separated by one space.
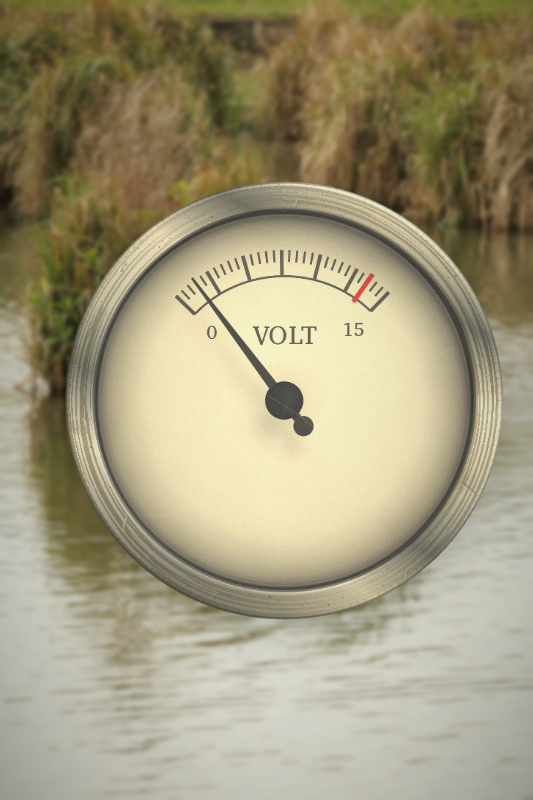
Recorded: 1.5 V
